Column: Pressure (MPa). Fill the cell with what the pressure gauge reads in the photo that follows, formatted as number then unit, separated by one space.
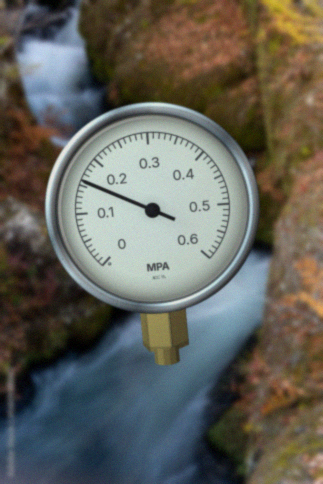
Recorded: 0.16 MPa
